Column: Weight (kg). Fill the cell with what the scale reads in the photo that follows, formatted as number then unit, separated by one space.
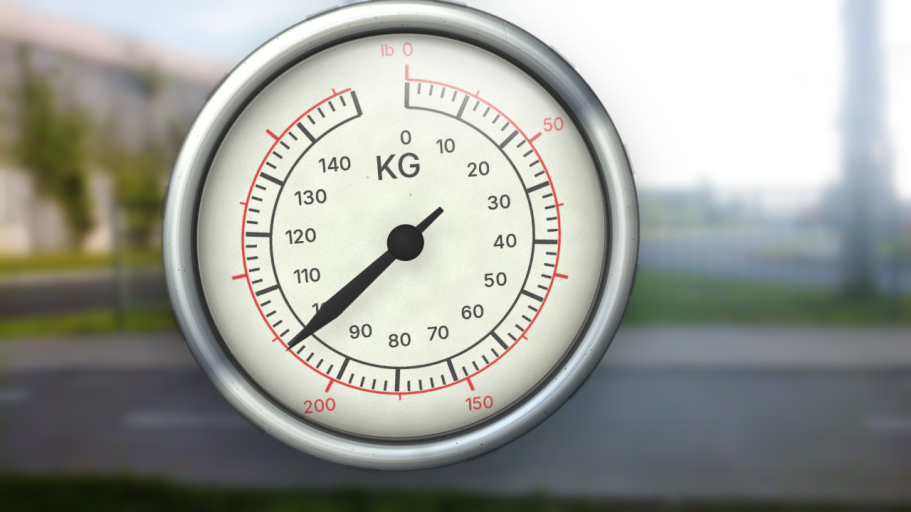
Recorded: 100 kg
